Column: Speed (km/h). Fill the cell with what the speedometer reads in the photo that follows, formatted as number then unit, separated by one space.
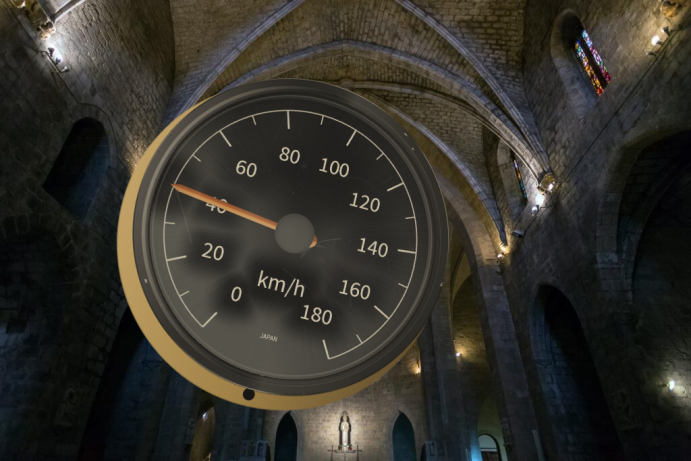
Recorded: 40 km/h
